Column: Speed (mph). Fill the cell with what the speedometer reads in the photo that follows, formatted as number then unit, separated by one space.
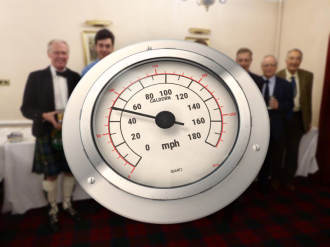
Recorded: 50 mph
